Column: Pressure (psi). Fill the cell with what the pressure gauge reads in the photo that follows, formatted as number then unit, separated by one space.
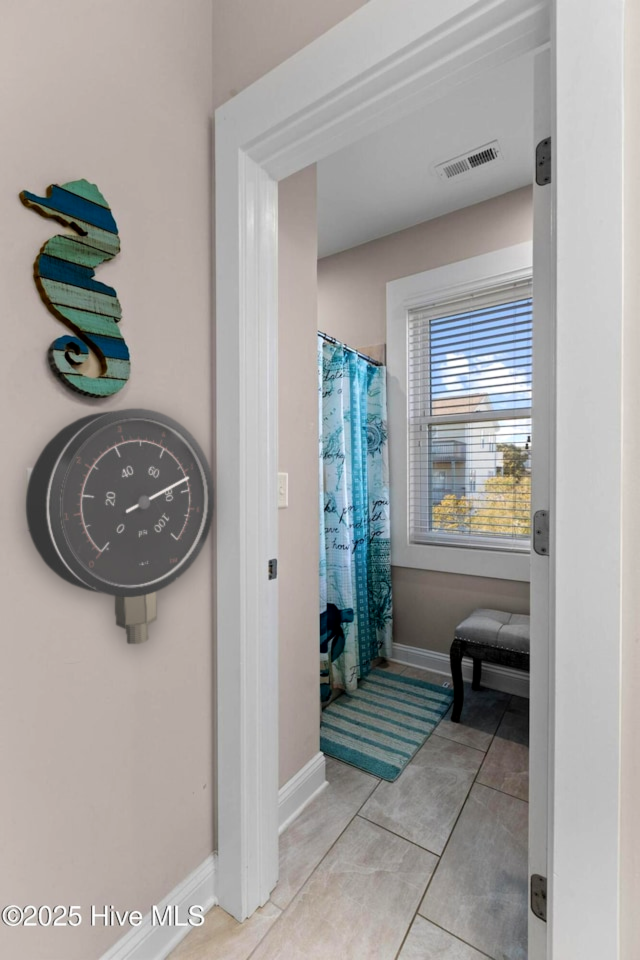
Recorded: 75 psi
